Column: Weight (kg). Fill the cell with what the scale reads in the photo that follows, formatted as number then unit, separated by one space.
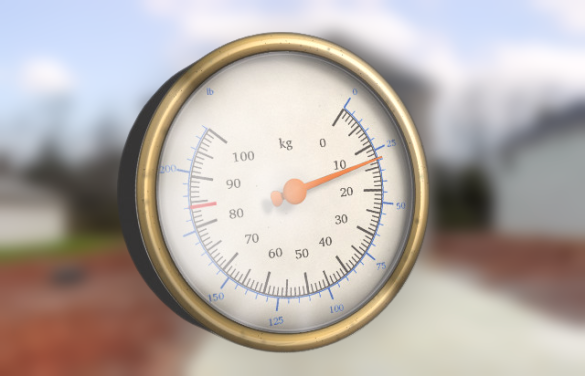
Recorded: 13 kg
